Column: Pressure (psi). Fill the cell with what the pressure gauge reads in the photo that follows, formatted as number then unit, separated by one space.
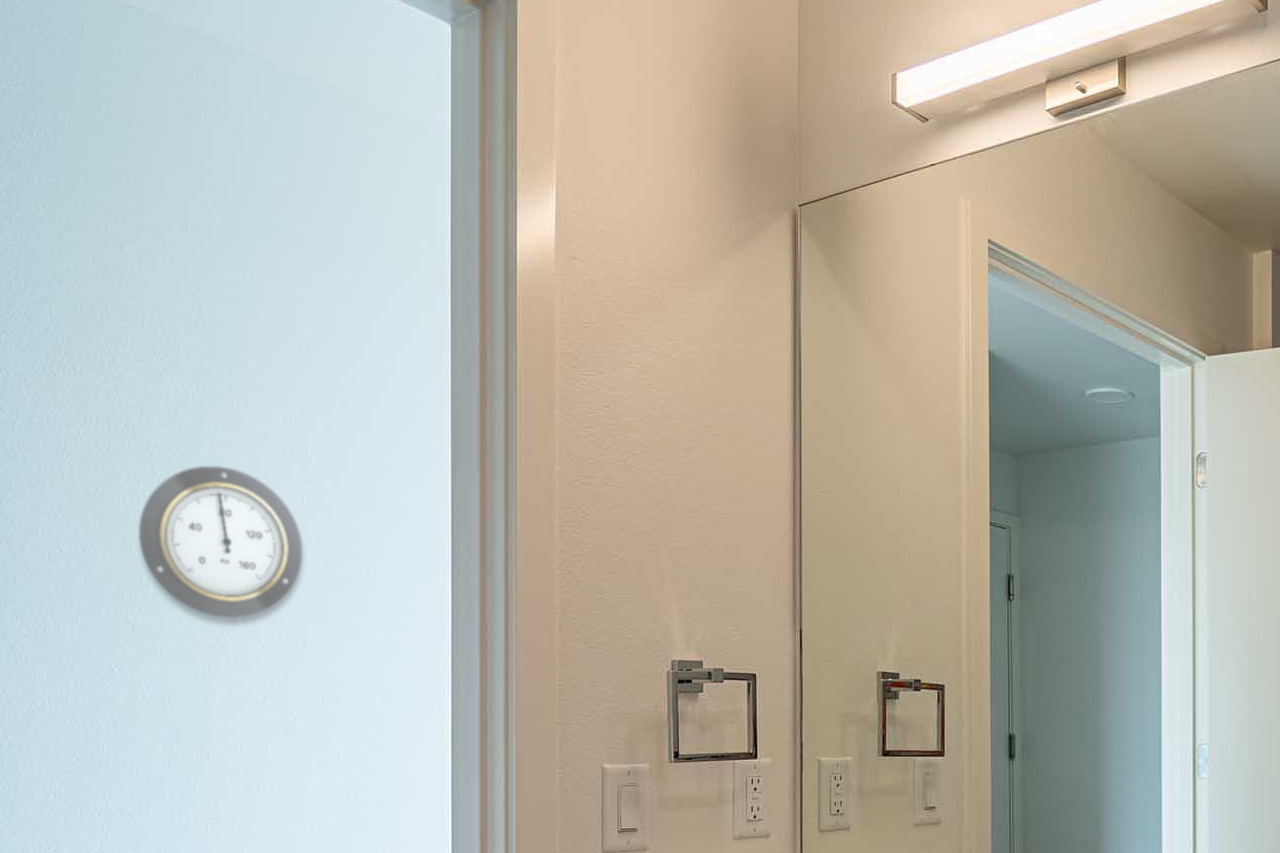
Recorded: 75 psi
